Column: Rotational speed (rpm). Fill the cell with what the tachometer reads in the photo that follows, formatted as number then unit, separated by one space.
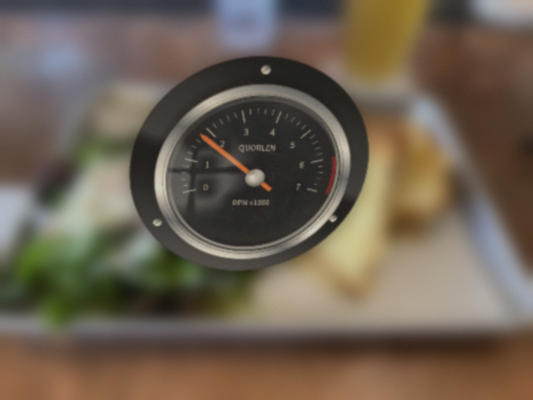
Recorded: 1800 rpm
